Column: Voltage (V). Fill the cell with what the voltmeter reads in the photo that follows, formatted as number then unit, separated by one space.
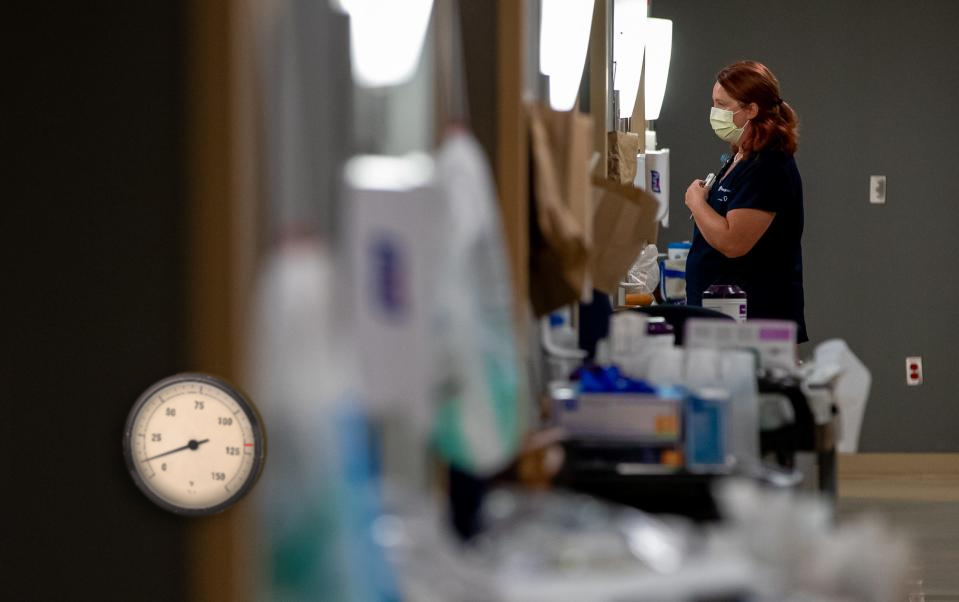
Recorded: 10 V
